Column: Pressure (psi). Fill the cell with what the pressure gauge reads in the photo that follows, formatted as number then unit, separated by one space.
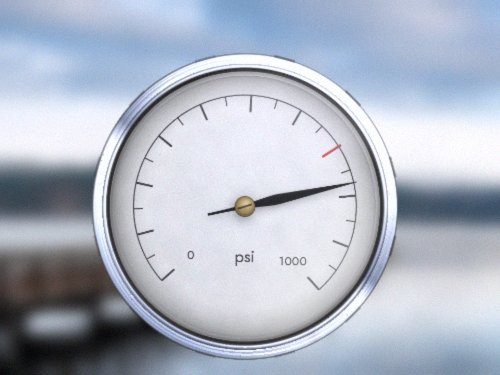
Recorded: 775 psi
